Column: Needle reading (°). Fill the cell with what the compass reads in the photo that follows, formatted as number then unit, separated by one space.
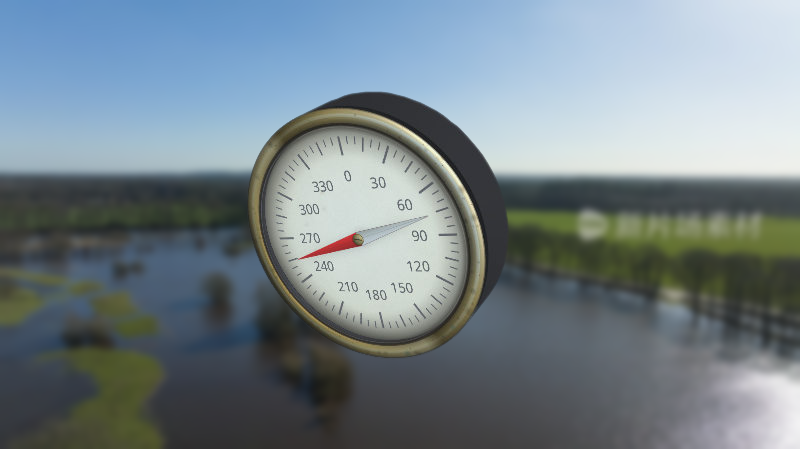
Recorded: 255 °
